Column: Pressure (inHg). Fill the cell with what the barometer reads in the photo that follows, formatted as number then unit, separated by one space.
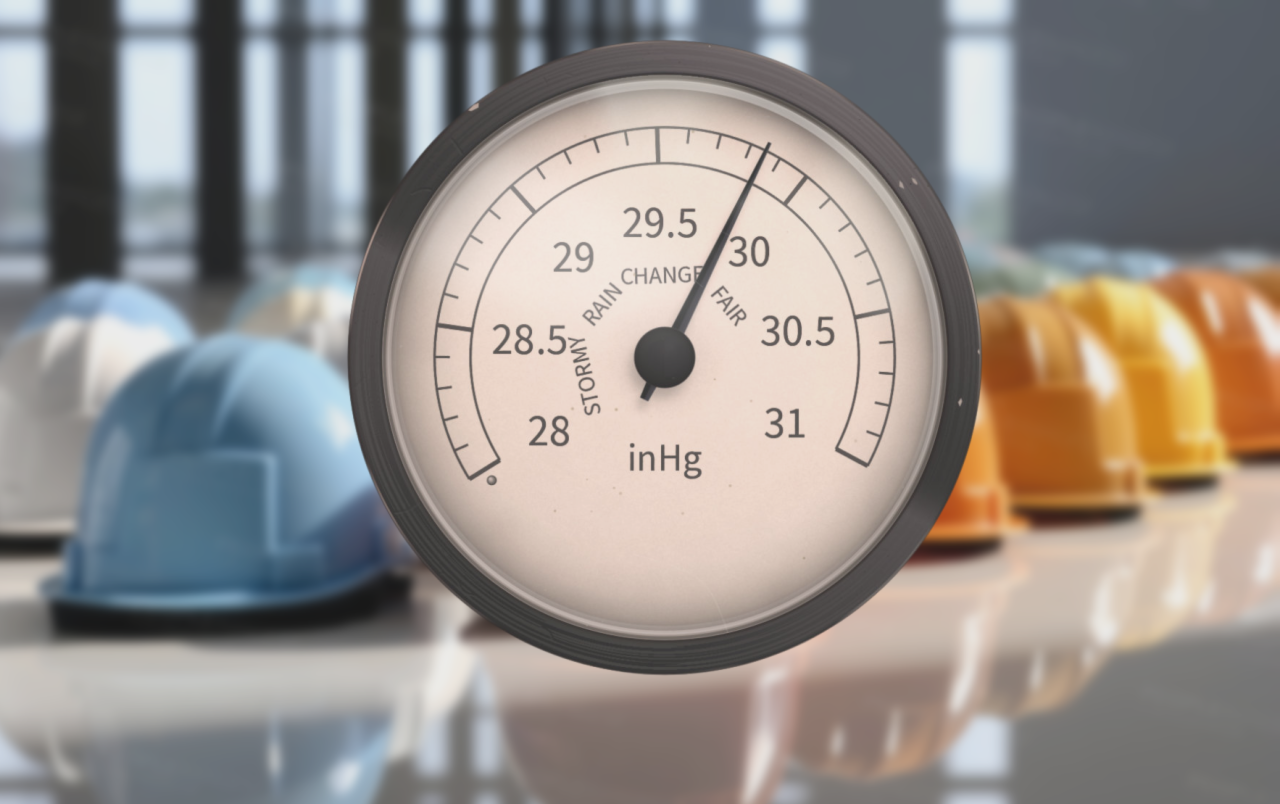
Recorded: 29.85 inHg
